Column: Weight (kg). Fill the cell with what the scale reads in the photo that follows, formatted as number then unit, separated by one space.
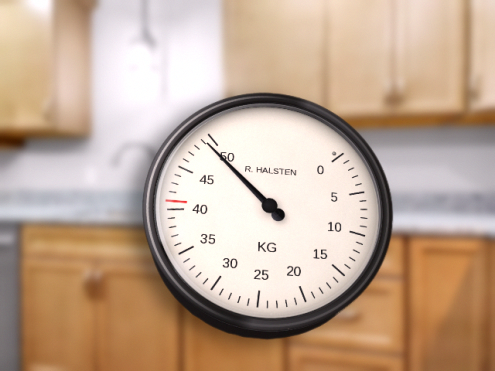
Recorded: 49 kg
